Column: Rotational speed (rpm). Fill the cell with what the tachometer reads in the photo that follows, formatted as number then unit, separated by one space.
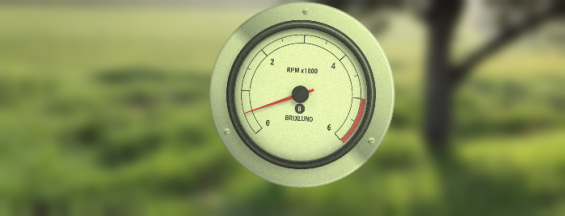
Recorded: 500 rpm
